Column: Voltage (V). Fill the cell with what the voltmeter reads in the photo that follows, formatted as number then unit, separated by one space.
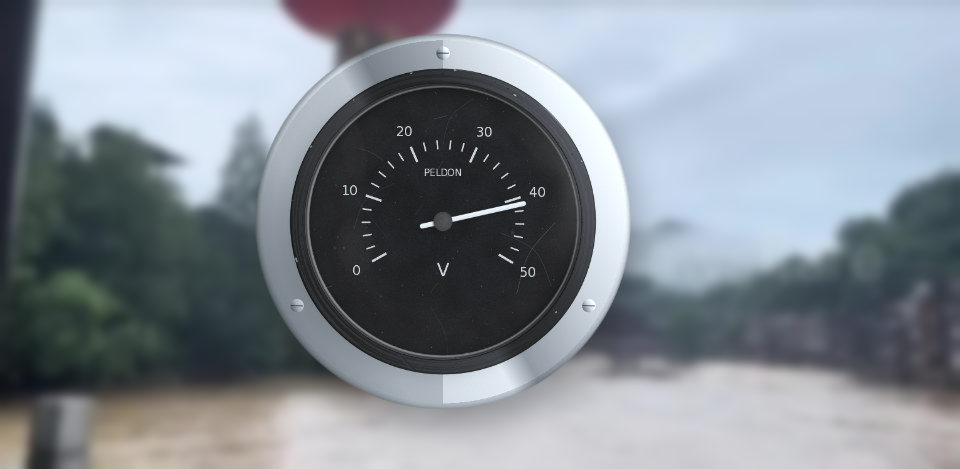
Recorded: 41 V
